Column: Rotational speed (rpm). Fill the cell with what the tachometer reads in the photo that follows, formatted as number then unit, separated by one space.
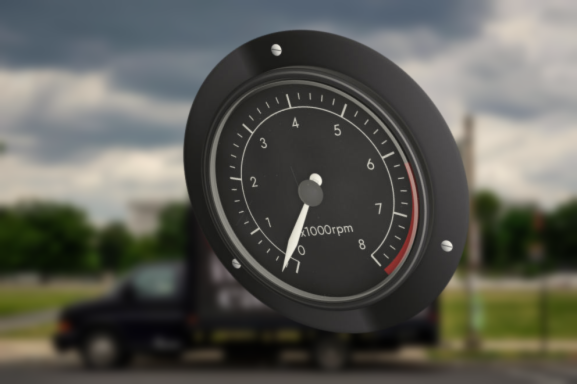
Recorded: 200 rpm
